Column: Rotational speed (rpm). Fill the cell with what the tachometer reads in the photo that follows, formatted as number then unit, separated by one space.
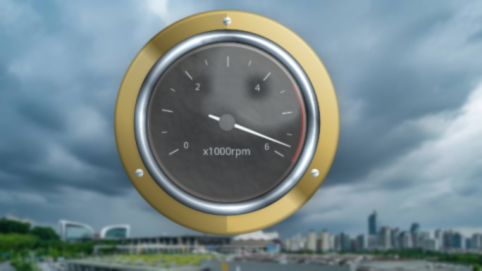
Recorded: 5750 rpm
